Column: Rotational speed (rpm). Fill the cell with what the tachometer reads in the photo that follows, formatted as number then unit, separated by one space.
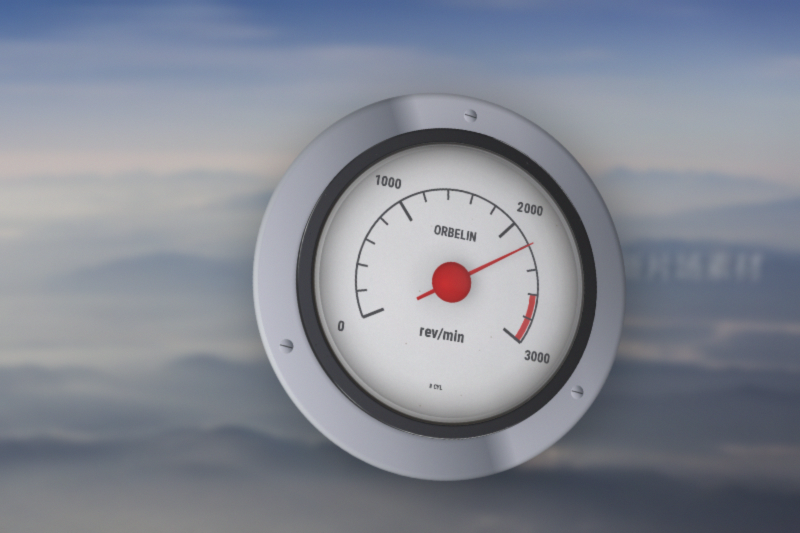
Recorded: 2200 rpm
